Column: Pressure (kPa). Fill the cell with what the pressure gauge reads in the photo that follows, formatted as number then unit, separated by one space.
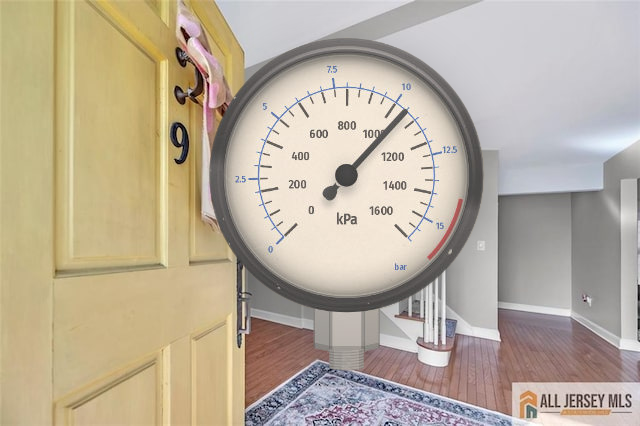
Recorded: 1050 kPa
